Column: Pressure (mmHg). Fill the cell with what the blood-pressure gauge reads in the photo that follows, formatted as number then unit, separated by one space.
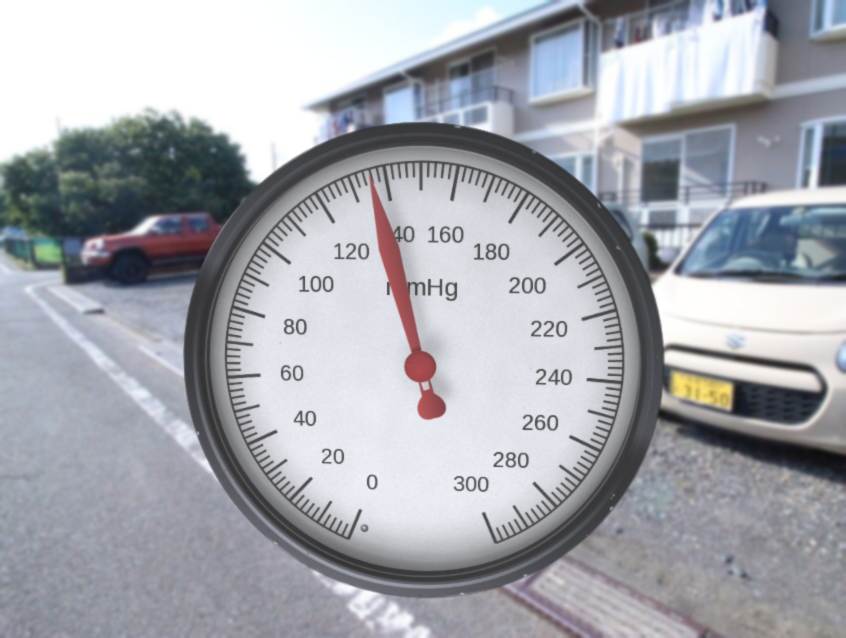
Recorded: 136 mmHg
